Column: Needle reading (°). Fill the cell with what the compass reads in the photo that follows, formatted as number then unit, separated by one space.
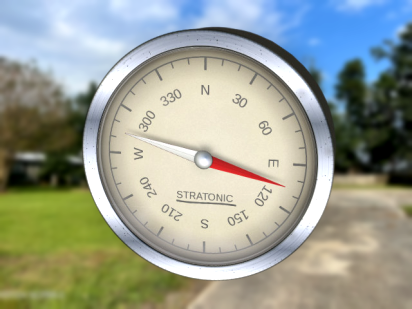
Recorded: 105 °
